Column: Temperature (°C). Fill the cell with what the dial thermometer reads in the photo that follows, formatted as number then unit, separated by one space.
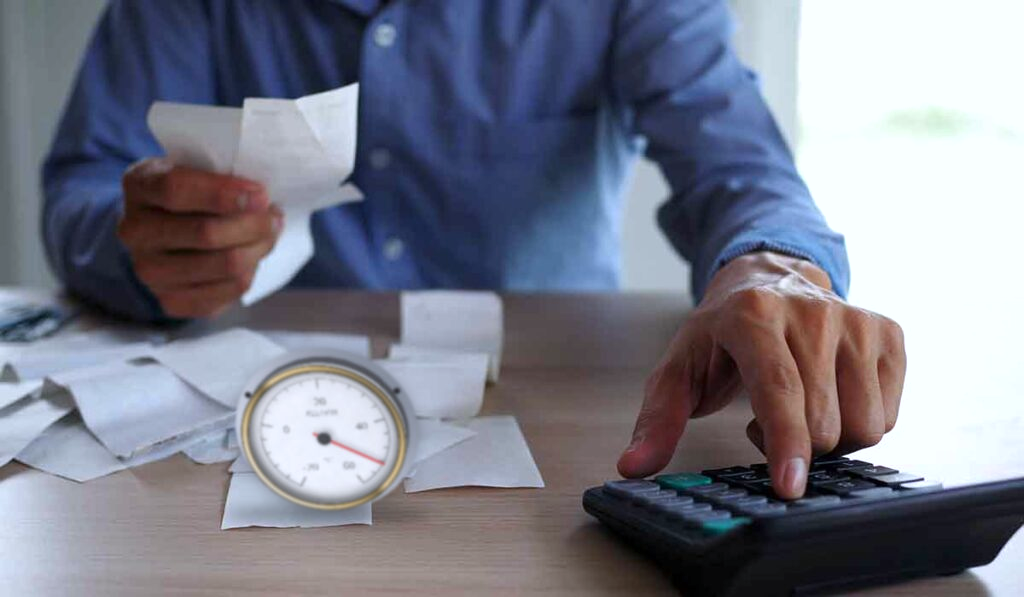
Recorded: 52 °C
